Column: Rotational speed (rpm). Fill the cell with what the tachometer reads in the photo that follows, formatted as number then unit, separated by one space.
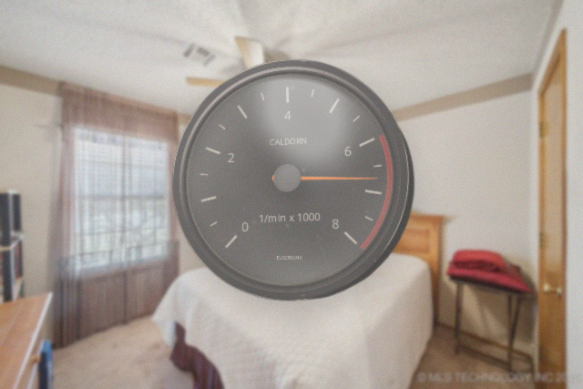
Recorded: 6750 rpm
